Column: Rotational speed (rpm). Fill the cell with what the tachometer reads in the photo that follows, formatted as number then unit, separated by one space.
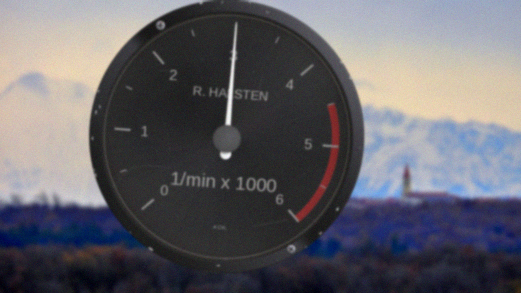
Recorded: 3000 rpm
